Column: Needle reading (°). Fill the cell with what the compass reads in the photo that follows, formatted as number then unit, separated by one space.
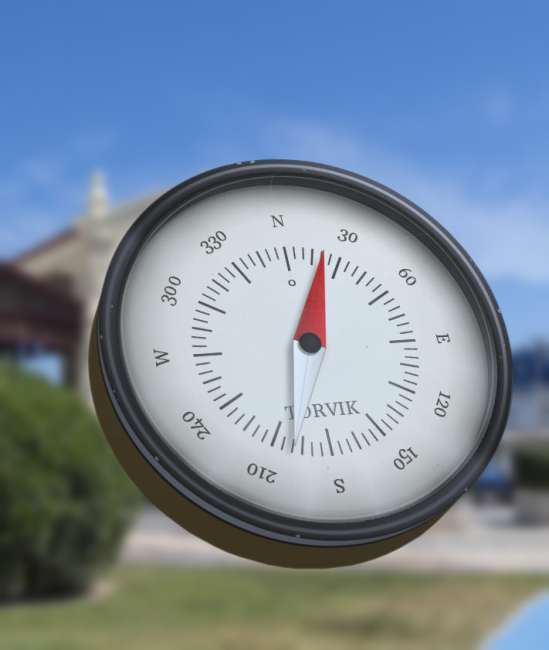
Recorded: 20 °
